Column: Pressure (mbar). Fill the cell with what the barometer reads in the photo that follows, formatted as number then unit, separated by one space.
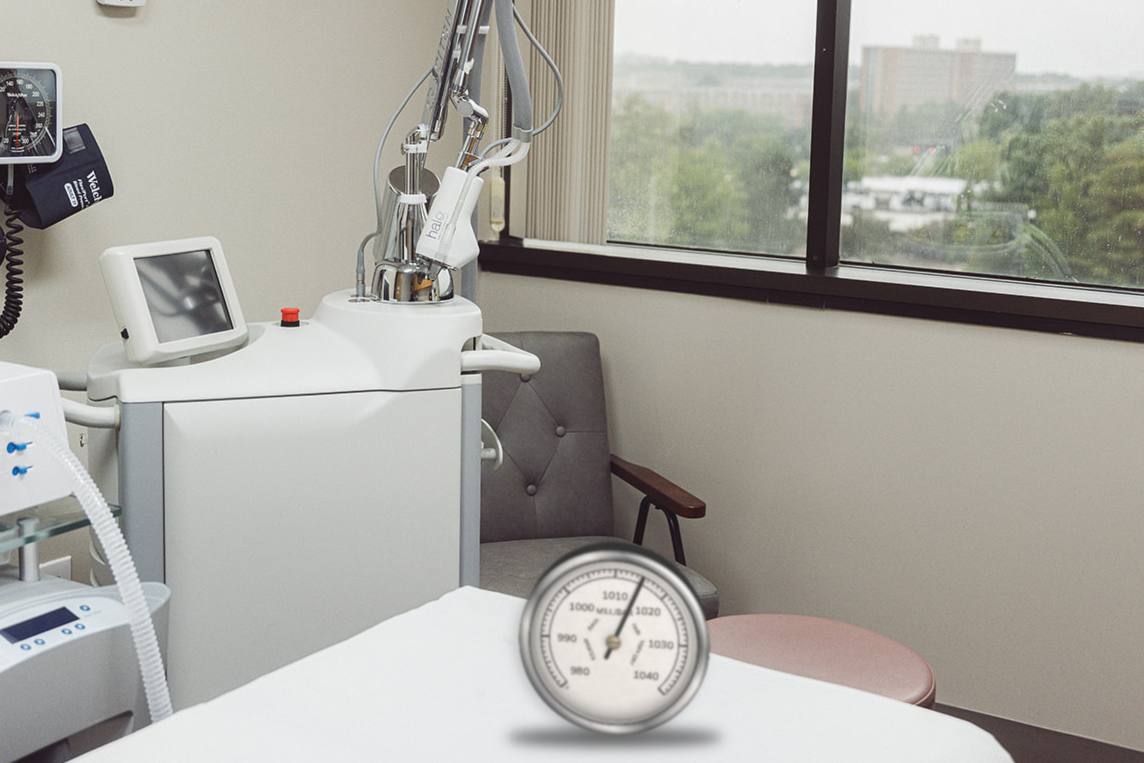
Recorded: 1015 mbar
